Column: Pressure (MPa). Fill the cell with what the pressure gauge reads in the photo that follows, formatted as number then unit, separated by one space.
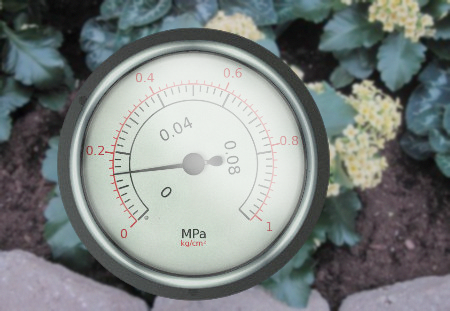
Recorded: 0.014 MPa
